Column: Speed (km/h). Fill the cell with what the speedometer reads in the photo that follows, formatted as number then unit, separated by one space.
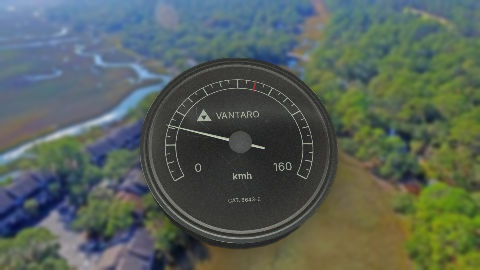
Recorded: 30 km/h
